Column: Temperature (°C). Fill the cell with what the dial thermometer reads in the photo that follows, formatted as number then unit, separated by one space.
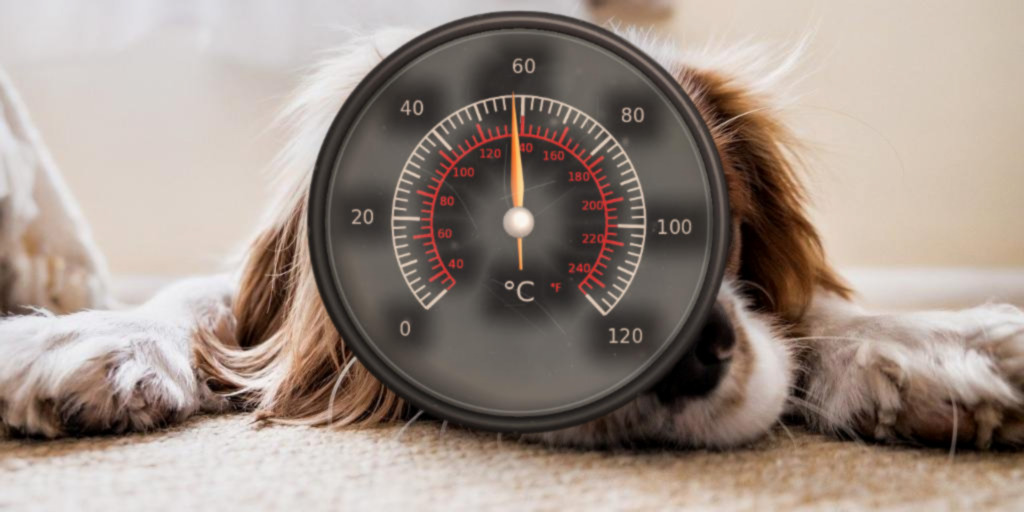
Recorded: 58 °C
